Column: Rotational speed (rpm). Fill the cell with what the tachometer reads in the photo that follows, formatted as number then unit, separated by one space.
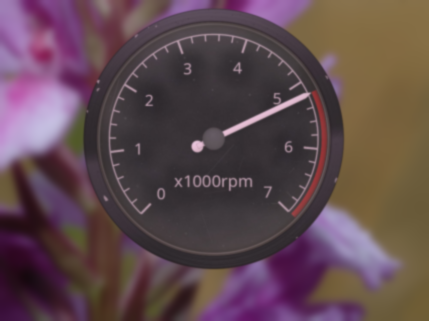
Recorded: 5200 rpm
